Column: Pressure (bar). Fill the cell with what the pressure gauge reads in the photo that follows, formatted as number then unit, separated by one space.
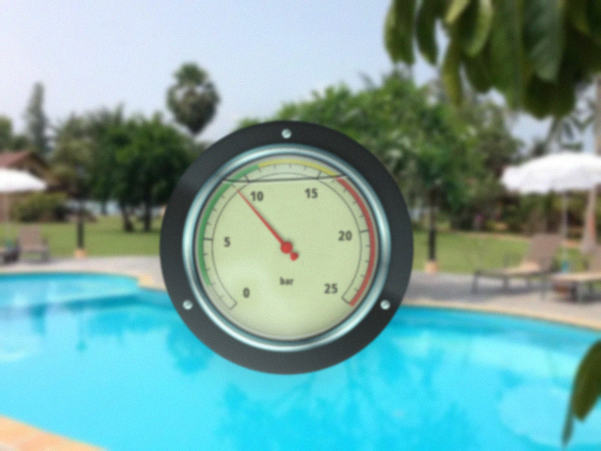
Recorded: 9 bar
